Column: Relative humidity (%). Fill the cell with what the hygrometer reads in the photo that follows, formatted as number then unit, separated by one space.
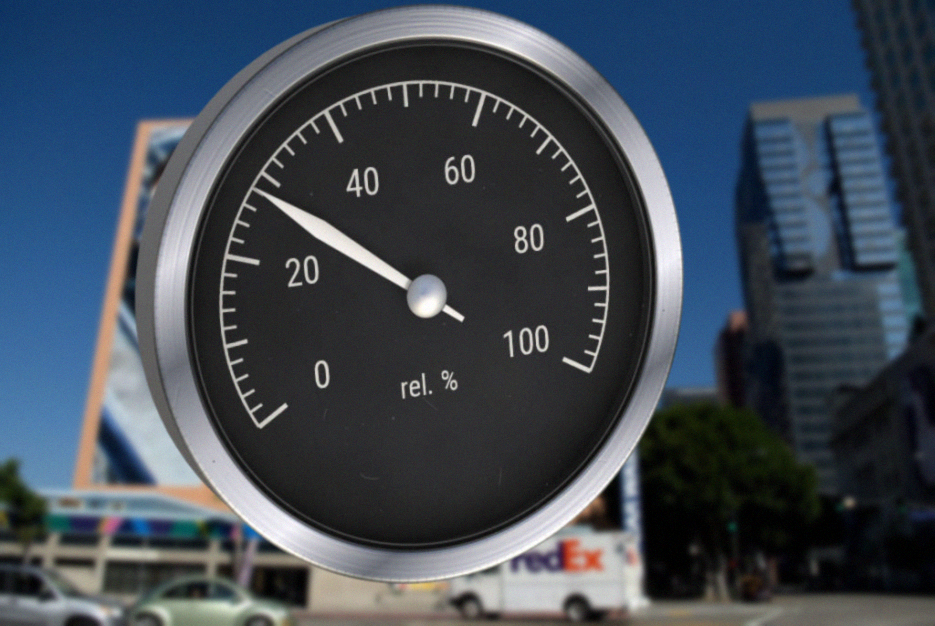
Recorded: 28 %
